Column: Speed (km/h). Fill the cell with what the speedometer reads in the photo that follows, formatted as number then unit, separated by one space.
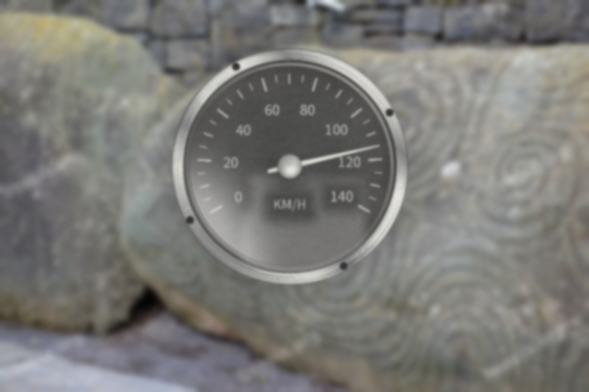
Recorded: 115 km/h
